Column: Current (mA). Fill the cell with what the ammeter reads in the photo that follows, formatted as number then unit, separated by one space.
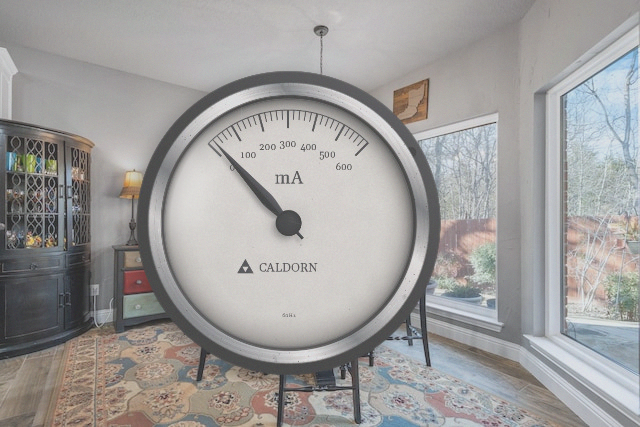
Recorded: 20 mA
